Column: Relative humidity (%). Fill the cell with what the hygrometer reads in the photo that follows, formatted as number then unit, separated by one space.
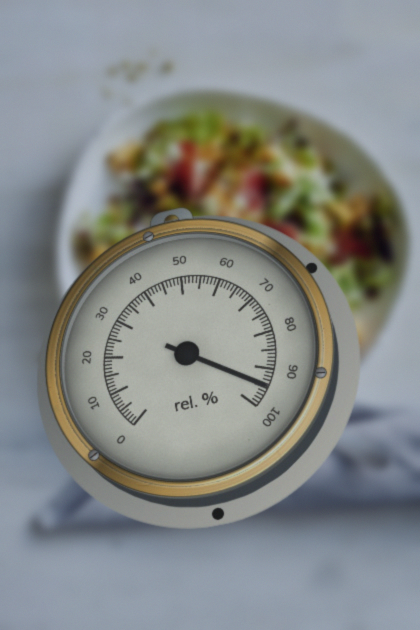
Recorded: 95 %
